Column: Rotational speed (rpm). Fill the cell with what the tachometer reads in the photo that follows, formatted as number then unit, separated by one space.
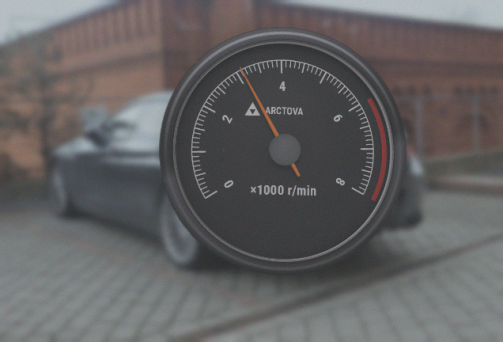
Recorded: 3100 rpm
